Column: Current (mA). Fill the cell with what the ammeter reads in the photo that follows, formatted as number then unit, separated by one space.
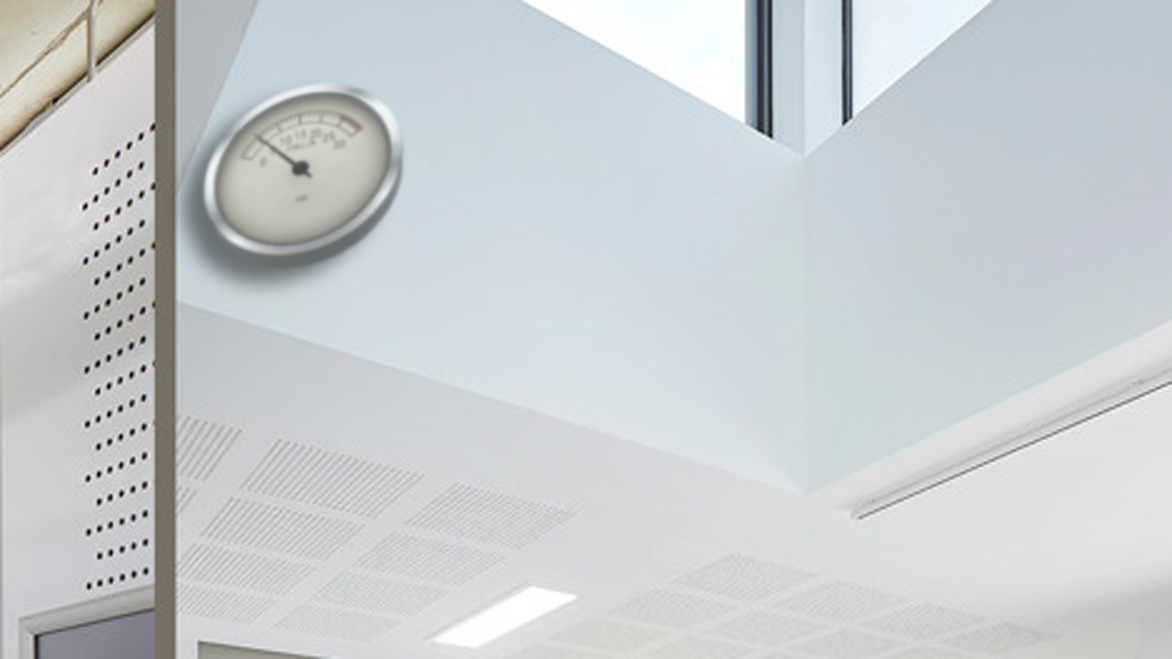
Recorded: 5 mA
